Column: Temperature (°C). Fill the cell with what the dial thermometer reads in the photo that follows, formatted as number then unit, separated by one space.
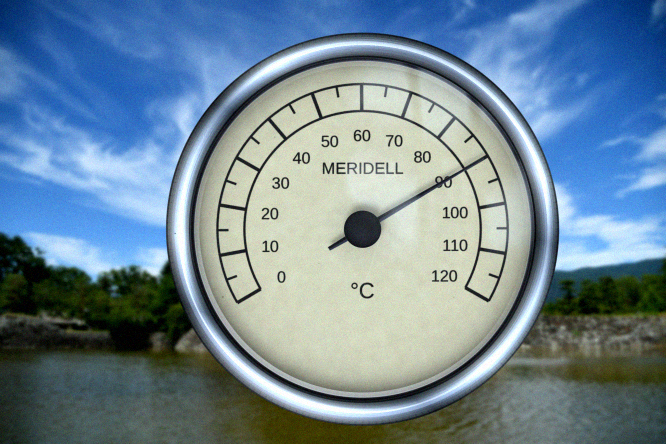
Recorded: 90 °C
